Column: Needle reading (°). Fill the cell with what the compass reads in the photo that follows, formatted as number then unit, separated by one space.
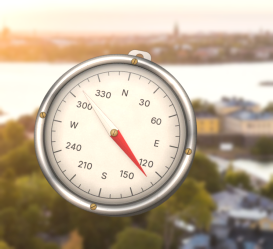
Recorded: 130 °
